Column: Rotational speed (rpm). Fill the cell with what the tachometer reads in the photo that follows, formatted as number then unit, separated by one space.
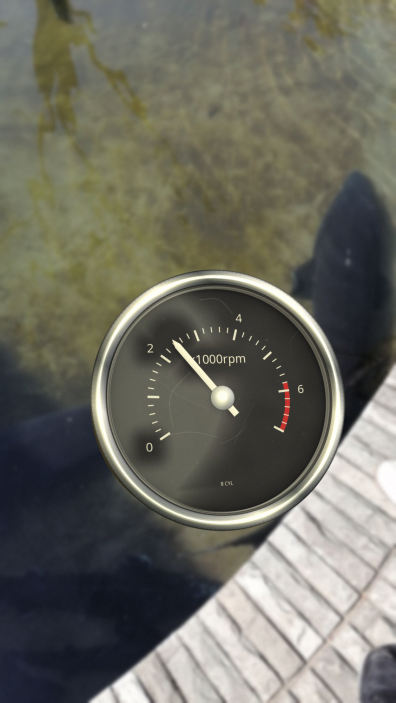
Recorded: 2400 rpm
